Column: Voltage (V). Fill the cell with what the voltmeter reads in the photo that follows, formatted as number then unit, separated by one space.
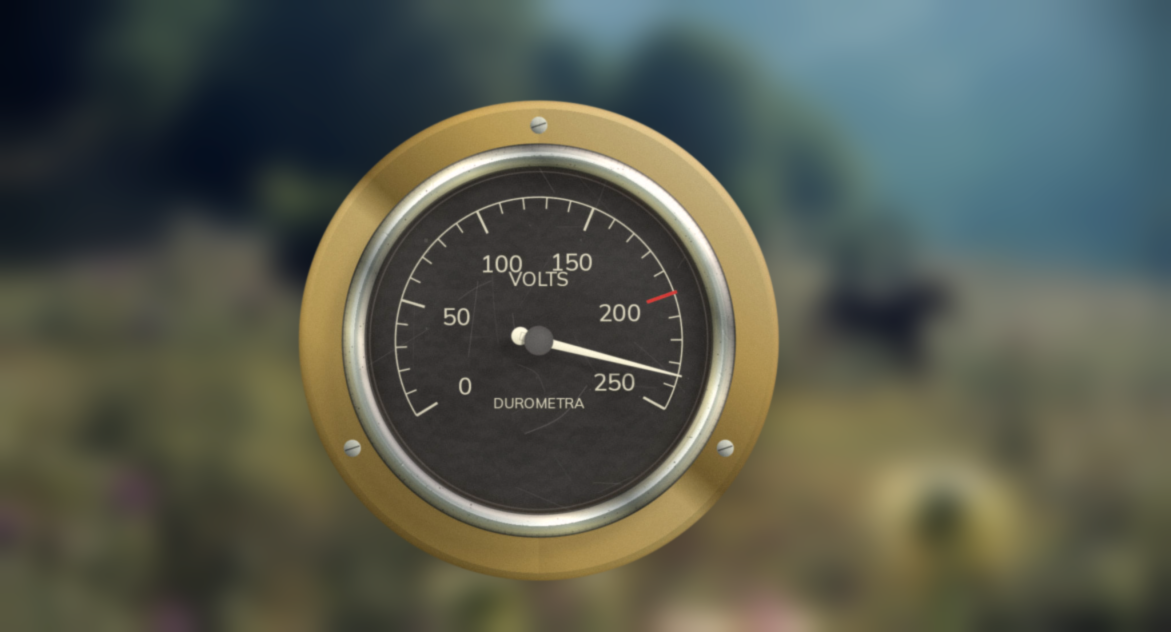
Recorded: 235 V
